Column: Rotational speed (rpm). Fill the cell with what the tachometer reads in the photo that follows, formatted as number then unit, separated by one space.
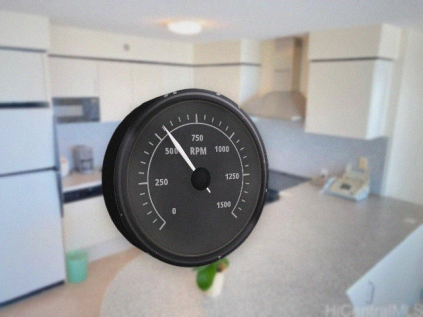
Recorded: 550 rpm
